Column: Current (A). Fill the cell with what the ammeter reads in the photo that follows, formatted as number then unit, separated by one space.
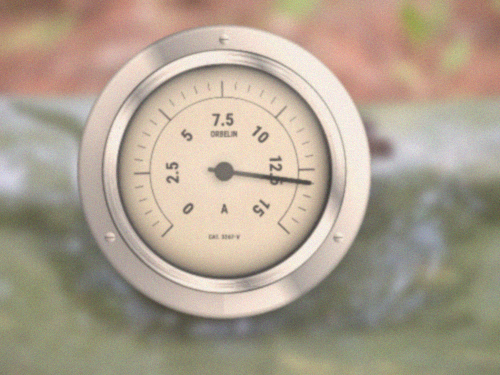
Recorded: 13 A
